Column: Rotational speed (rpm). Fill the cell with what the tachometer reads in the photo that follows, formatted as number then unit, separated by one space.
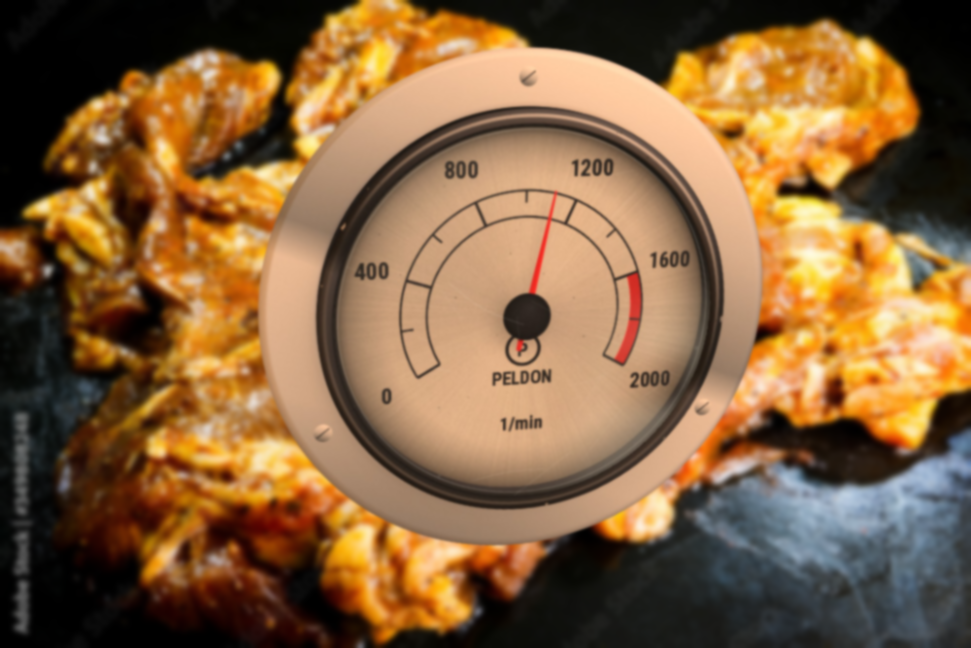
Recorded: 1100 rpm
